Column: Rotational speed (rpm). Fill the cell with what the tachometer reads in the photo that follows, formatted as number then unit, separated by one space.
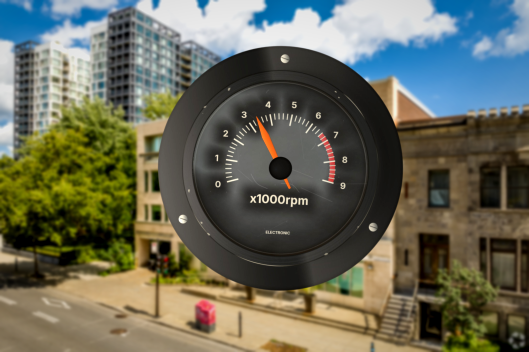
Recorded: 3400 rpm
